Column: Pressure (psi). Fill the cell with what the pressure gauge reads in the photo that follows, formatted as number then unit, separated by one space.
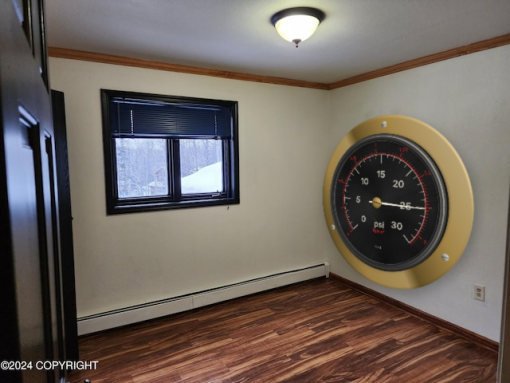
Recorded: 25 psi
